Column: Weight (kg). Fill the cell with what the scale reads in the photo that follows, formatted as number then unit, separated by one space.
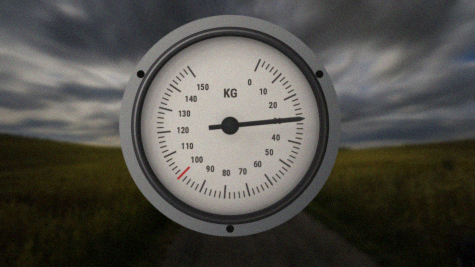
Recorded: 30 kg
